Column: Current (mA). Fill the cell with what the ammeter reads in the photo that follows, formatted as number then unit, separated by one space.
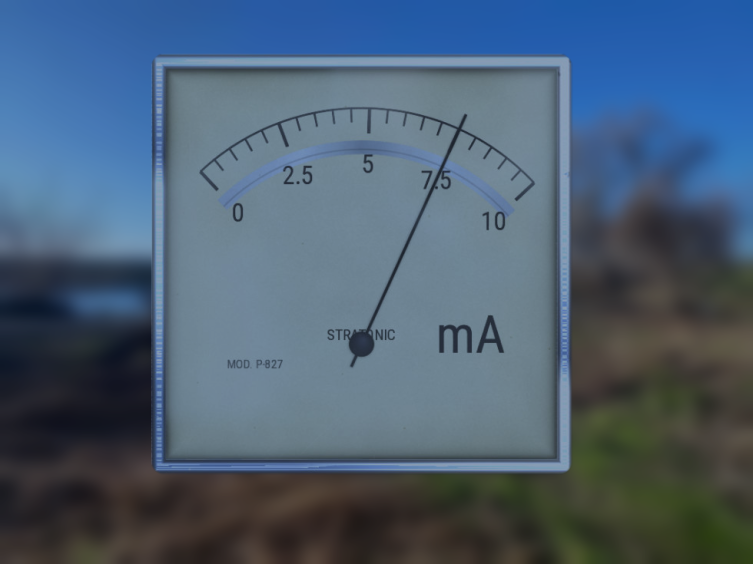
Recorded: 7.5 mA
